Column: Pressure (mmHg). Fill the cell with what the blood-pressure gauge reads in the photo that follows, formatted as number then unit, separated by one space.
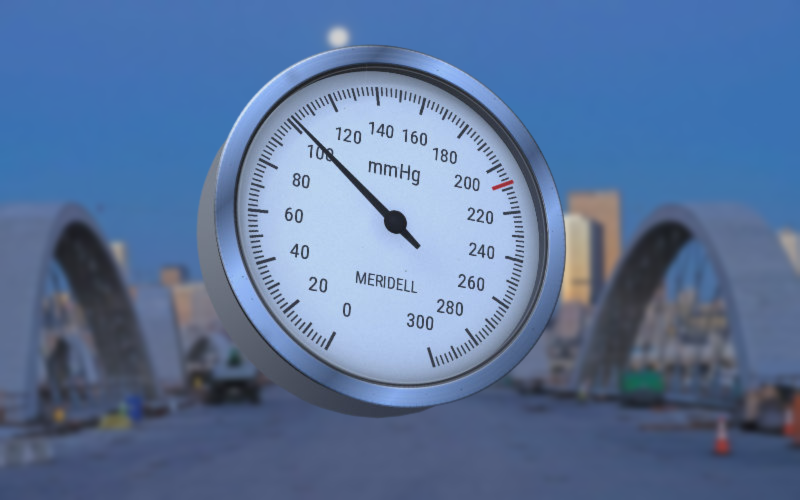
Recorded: 100 mmHg
